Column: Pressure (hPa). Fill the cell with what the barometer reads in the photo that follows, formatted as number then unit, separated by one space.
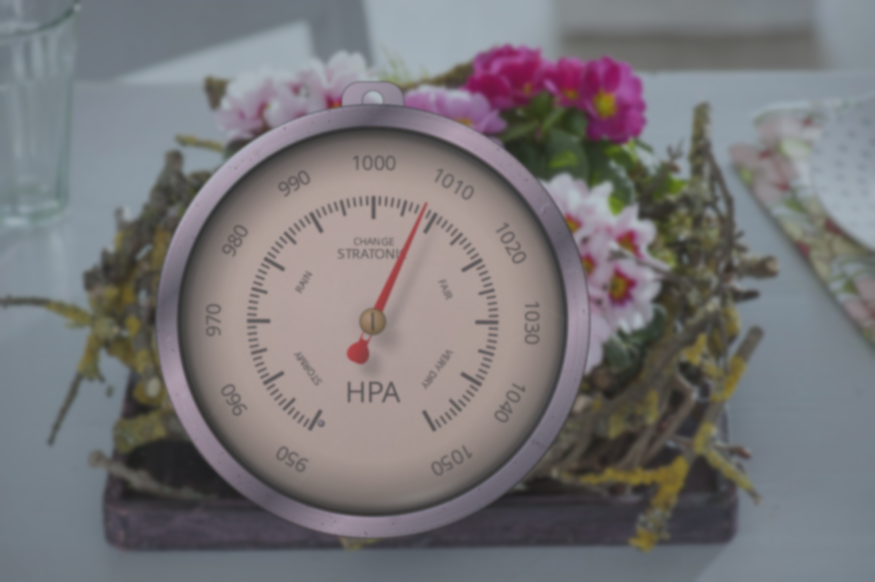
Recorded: 1008 hPa
